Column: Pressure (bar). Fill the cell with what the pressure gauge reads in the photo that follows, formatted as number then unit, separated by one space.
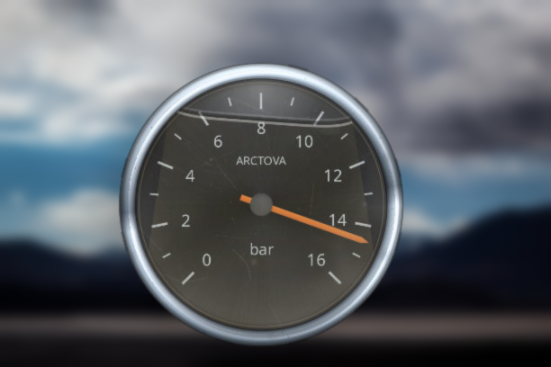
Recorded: 14.5 bar
